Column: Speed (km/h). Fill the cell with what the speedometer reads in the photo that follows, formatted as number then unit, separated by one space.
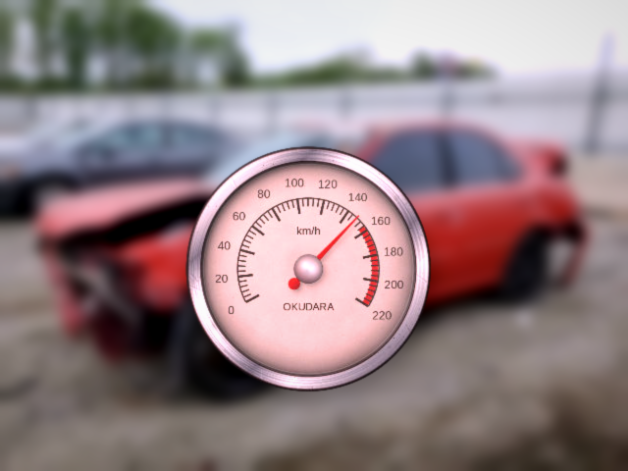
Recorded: 148 km/h
